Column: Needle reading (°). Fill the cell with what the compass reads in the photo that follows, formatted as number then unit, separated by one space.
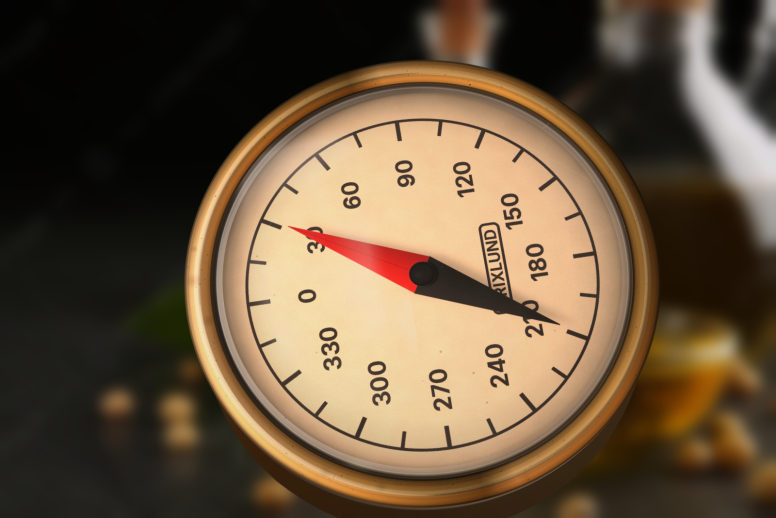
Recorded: 30 °
